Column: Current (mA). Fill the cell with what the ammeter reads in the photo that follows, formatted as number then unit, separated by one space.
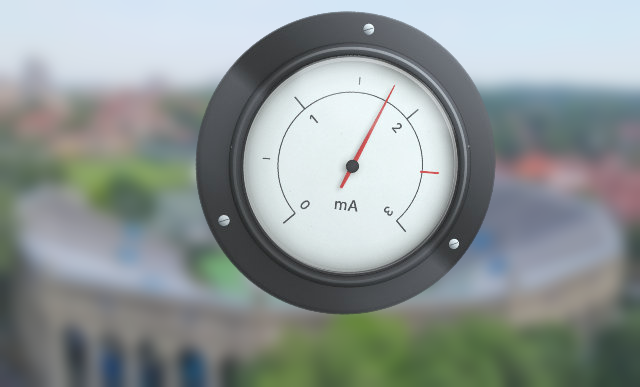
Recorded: 1.75 mA
